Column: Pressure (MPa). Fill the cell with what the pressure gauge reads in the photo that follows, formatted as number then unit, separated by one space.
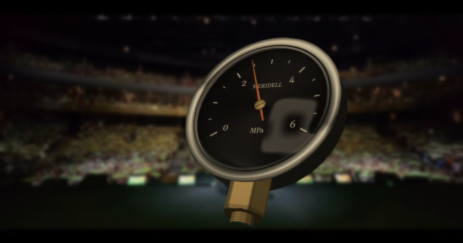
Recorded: 2.5 MPa
